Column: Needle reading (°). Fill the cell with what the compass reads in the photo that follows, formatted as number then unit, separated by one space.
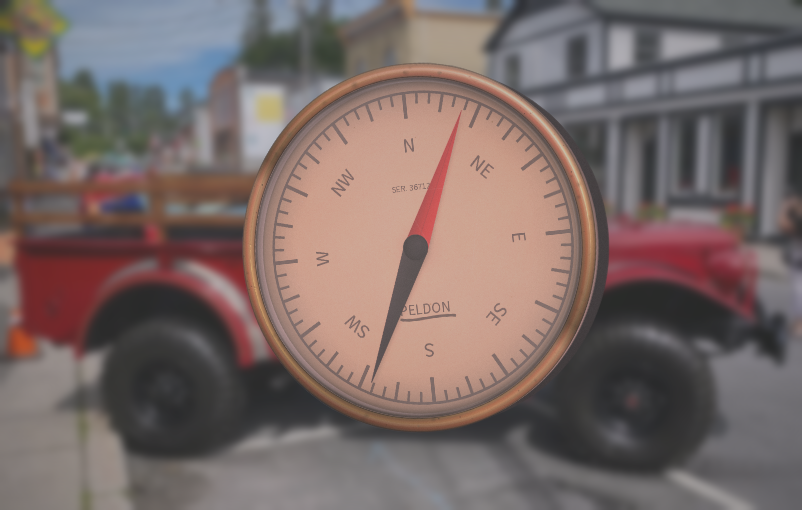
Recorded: 25 °
